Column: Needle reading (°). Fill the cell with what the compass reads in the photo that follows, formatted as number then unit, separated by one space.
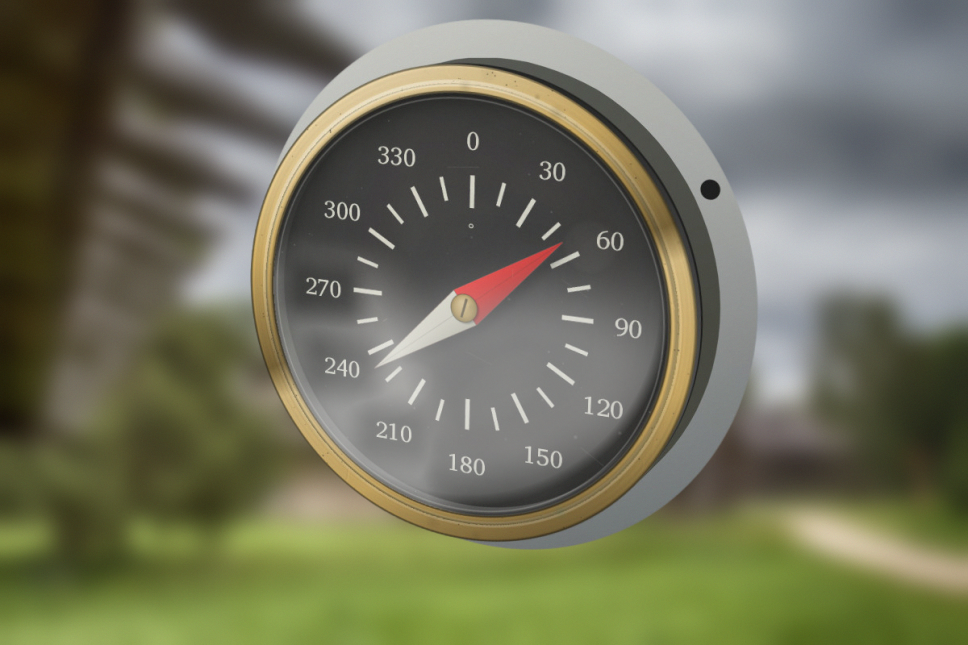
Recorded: 52.5 °
